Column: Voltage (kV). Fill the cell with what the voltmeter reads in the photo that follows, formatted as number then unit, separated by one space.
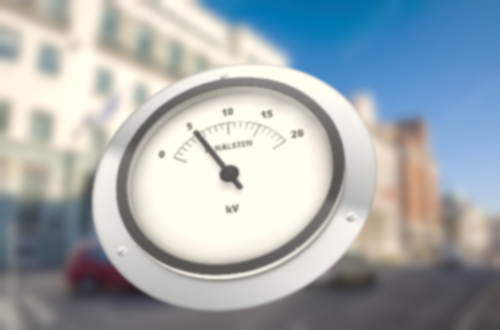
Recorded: 5 kV
